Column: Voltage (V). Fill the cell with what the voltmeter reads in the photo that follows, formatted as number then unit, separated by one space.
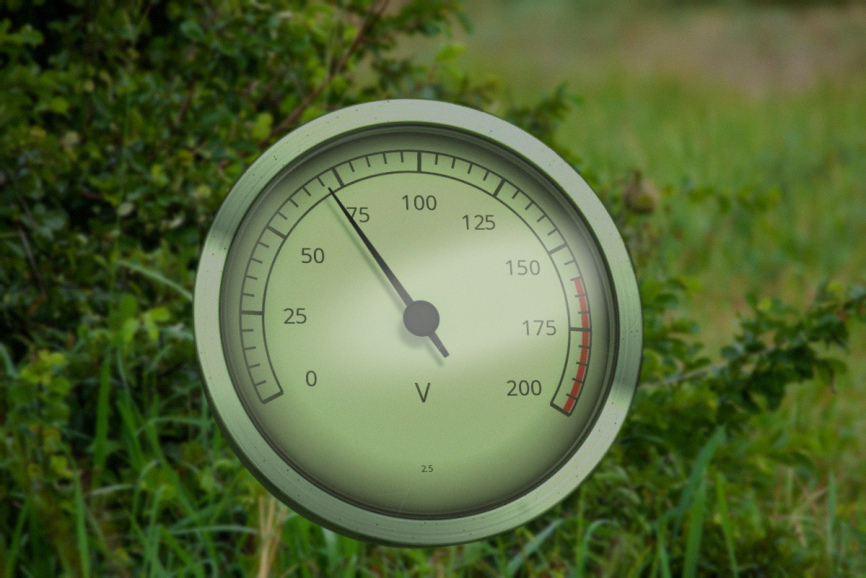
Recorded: 70 V
